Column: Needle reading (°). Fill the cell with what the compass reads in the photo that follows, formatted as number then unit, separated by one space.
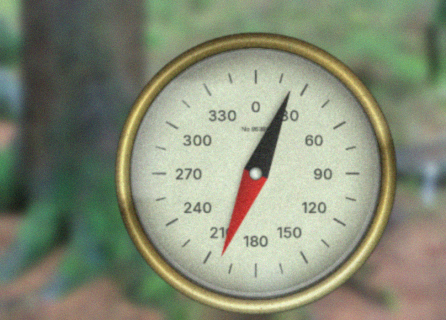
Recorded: 202.5 °
